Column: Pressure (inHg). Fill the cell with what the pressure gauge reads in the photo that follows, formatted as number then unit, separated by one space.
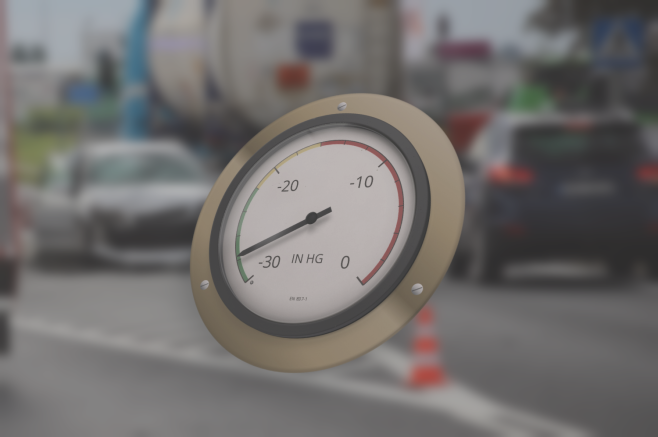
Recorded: -28 inHg
